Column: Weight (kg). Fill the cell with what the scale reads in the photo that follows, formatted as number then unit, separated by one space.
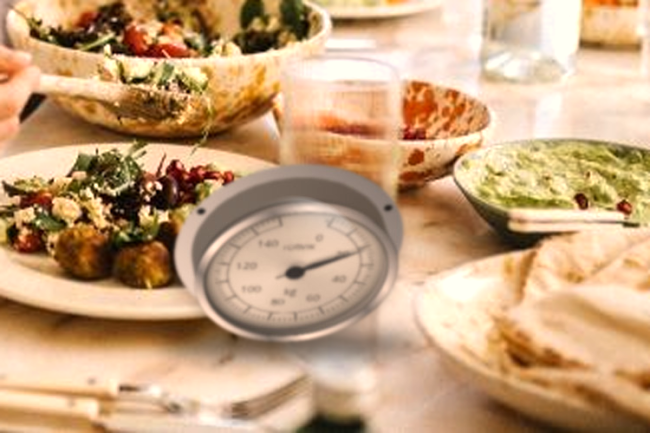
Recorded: 20 kg
